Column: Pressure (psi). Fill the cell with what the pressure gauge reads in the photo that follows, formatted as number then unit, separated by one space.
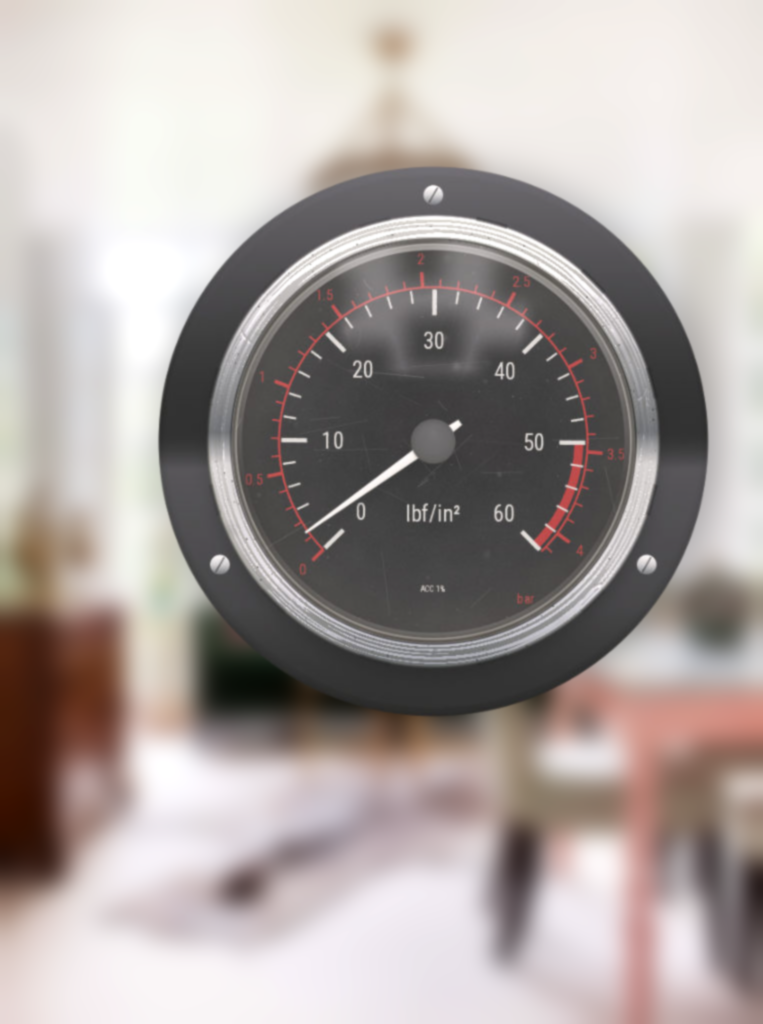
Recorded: 2 psi
